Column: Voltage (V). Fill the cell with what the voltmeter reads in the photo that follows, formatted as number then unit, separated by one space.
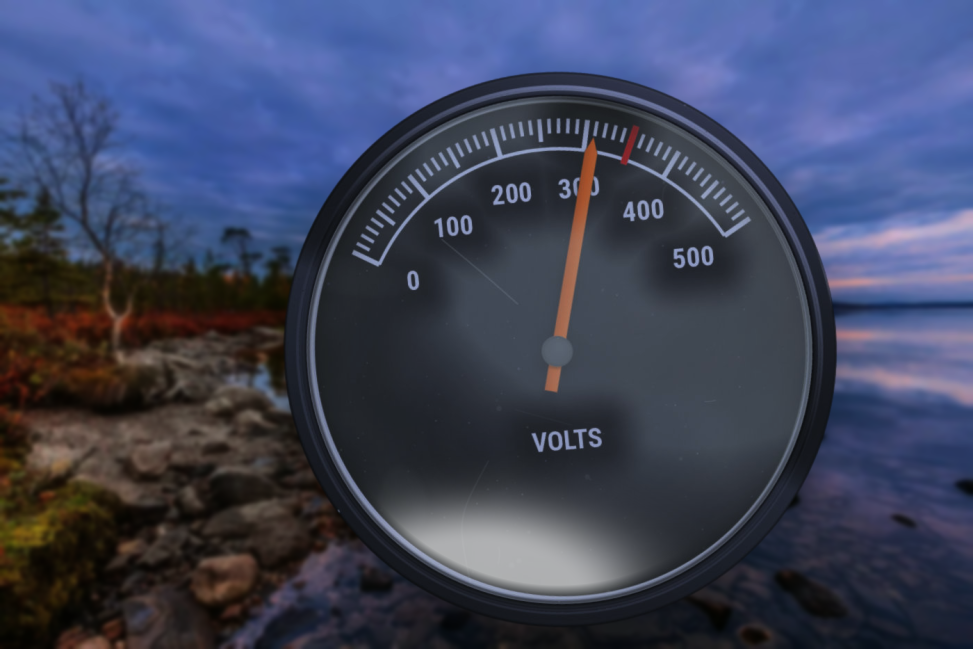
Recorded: 310 V
